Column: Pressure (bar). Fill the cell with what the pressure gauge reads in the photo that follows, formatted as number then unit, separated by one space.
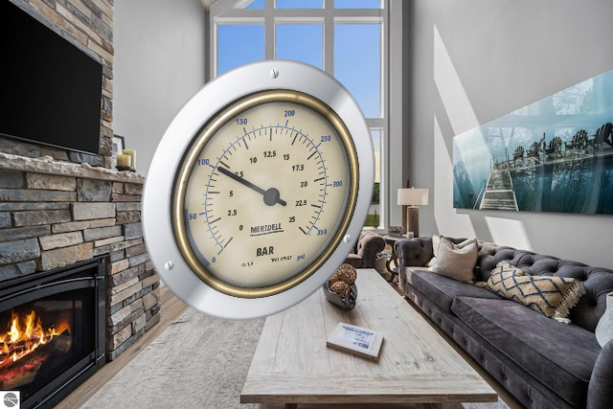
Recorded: 7 bar
